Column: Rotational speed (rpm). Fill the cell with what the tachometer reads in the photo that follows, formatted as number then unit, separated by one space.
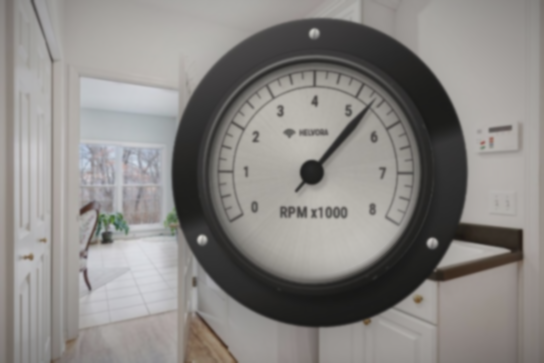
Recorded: 5375 rpm
